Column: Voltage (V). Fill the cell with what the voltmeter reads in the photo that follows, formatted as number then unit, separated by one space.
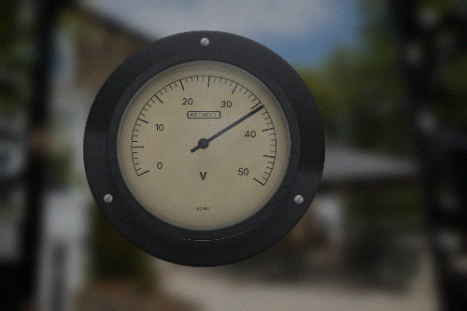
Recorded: 36 V
